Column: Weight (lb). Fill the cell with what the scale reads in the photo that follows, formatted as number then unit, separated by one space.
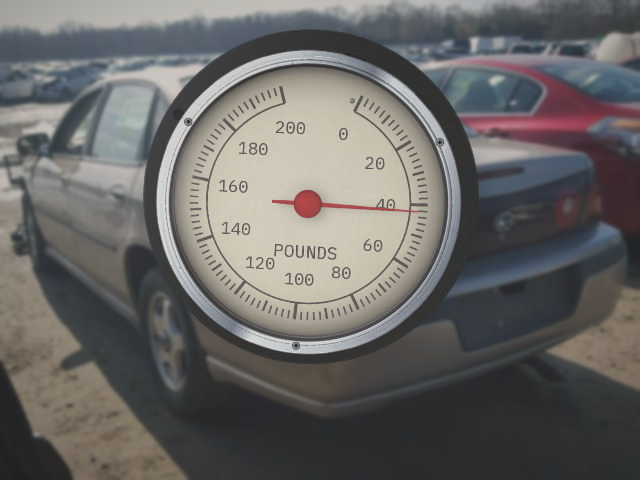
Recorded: 42 lb
